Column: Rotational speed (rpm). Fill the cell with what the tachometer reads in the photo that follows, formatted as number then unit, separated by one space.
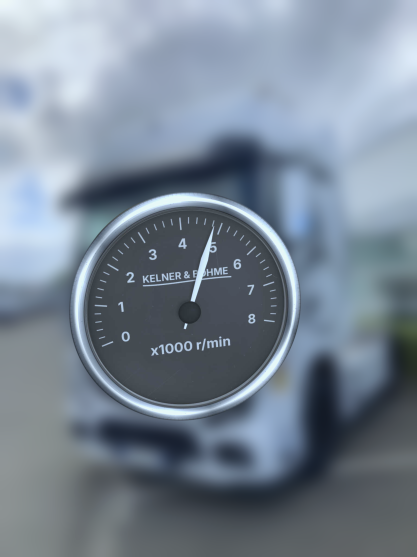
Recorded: 4800 rpm
